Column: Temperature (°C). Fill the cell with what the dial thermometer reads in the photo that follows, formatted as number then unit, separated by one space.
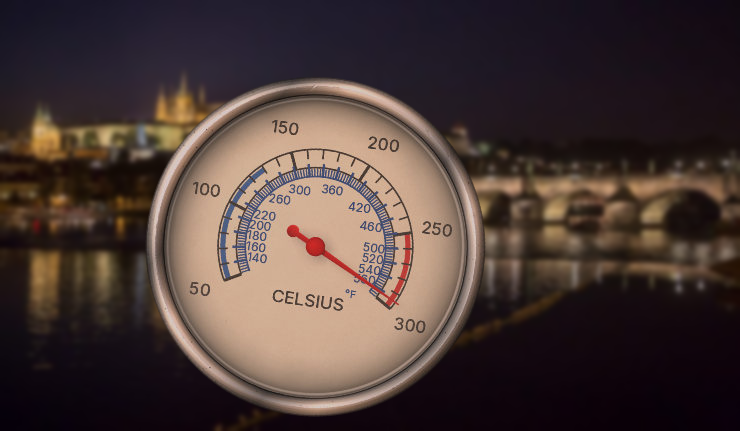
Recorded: 295 °C
